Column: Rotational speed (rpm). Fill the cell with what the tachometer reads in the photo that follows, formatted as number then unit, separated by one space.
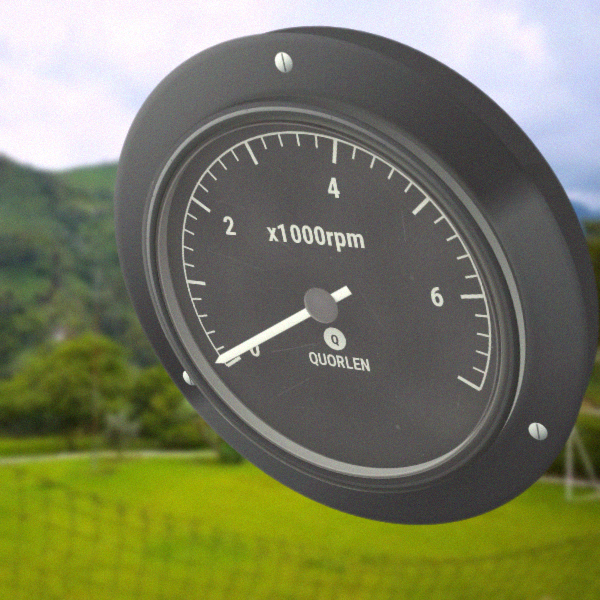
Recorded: 100 rpm
